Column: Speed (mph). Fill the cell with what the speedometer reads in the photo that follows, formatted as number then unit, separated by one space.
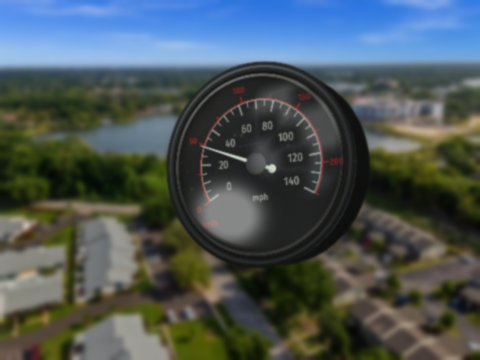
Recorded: 30 mph
